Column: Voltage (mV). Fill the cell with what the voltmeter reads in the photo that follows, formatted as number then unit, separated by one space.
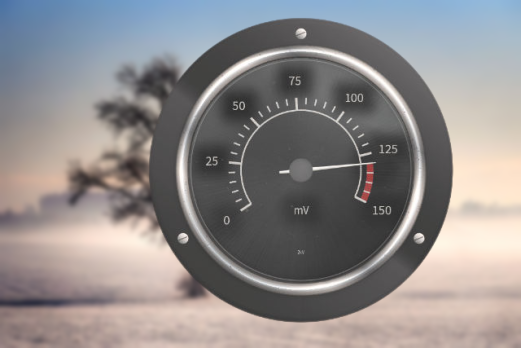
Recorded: 130 mV
